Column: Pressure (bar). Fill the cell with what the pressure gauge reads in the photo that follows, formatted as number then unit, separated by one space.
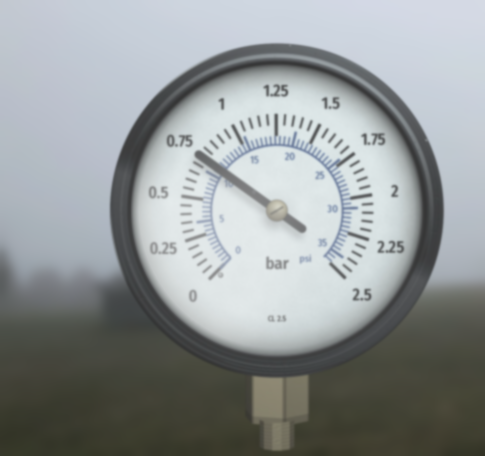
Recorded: 0.75 bar
